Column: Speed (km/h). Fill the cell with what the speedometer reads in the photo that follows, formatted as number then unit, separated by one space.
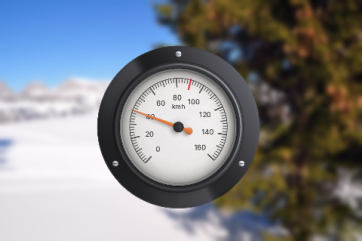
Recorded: 40 km/h
